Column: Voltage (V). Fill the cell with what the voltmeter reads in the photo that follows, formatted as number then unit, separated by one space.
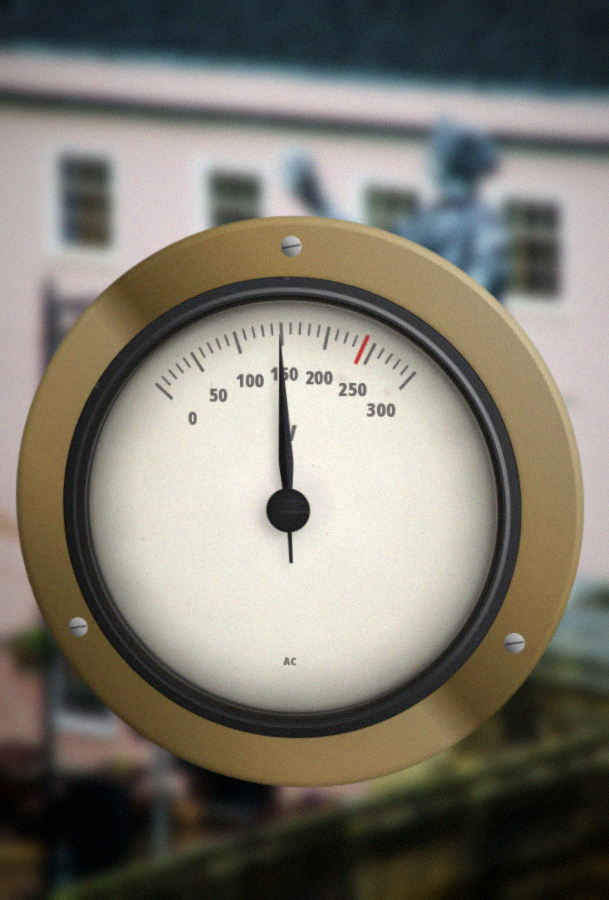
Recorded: 150 V
